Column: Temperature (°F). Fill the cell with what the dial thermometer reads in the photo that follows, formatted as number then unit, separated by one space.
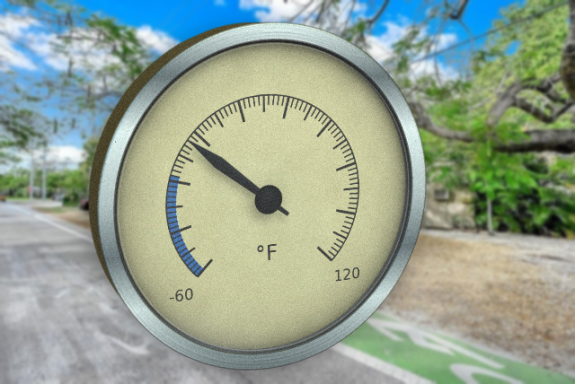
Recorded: -4 °F
